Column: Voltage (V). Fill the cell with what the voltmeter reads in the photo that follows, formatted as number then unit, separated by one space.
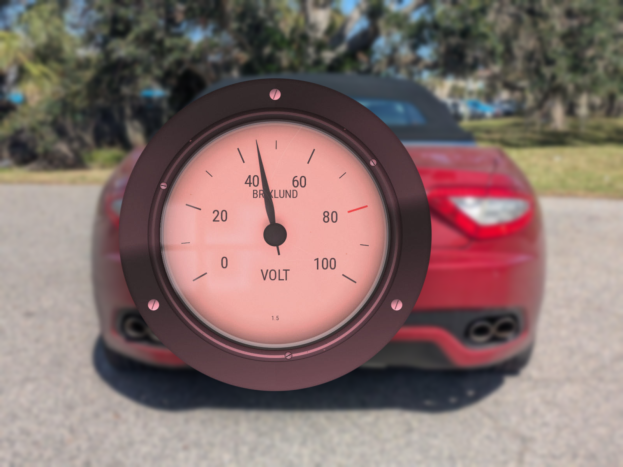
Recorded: 45 V
